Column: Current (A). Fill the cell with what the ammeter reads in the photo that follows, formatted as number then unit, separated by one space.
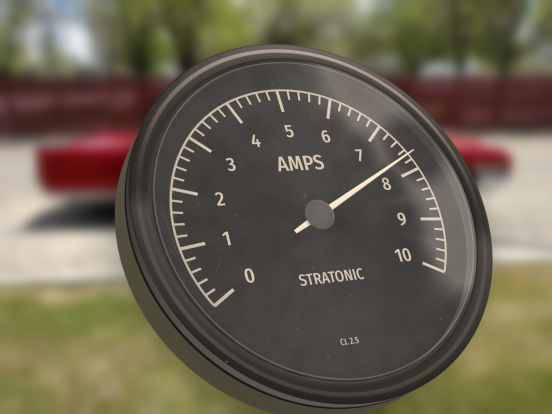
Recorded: 7.7 A
